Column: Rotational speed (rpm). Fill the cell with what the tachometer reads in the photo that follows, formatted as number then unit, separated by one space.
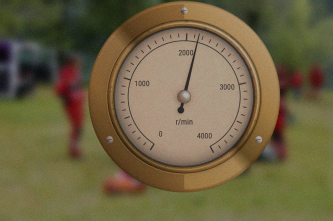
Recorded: 2150 rpm
